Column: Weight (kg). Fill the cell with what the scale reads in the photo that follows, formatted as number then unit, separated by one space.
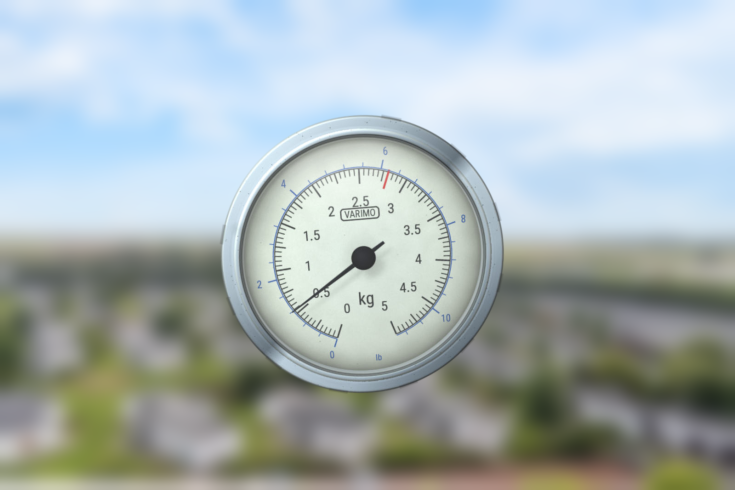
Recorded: 0.55 kg
